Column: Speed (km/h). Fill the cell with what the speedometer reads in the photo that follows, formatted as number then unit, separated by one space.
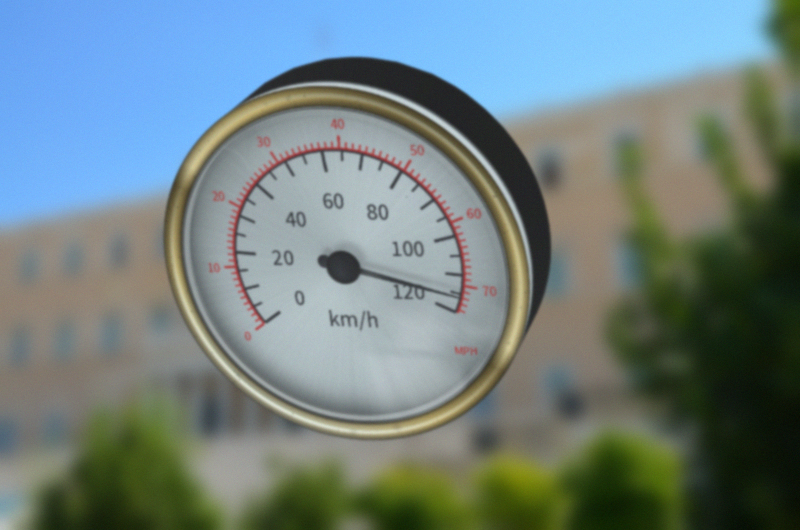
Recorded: 115 km/h
